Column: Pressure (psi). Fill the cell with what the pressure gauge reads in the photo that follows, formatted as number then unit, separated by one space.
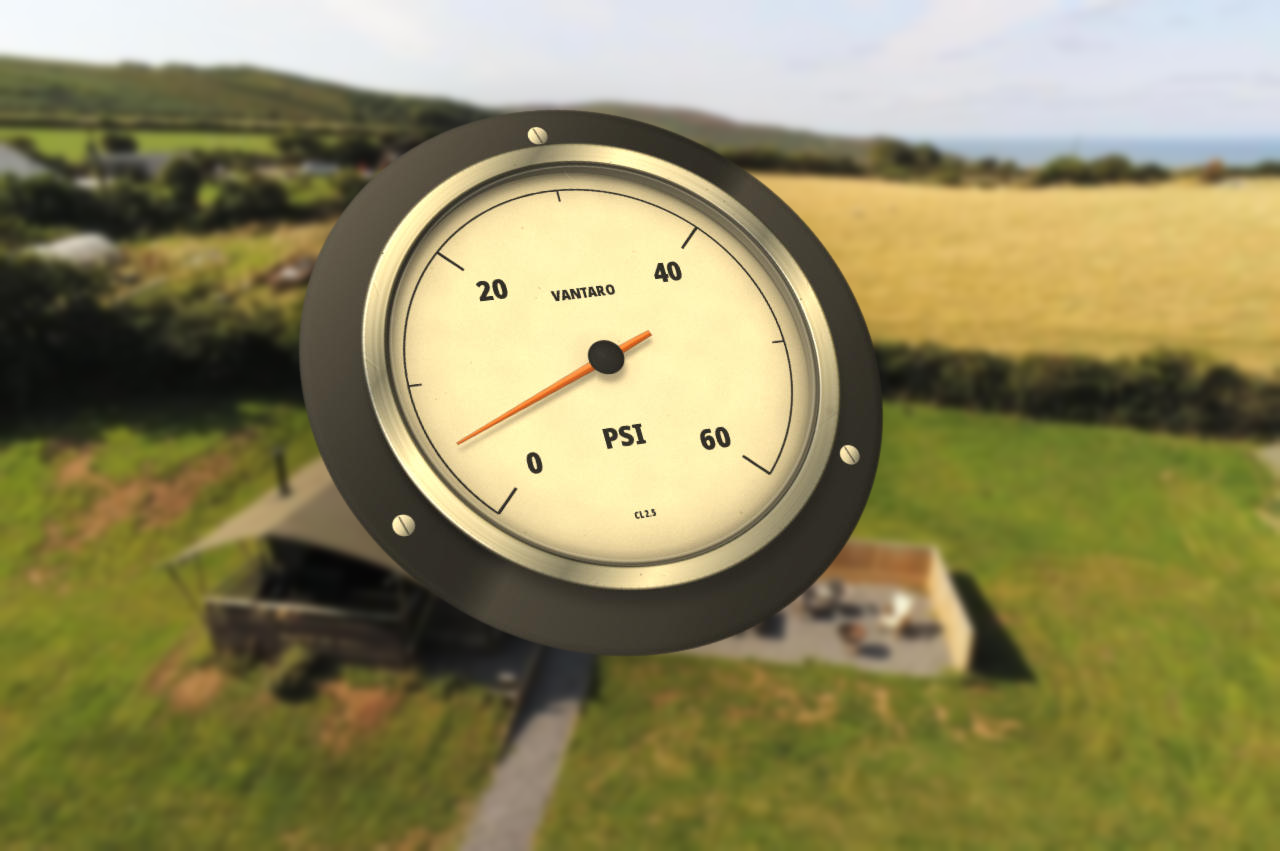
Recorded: 5 psi
